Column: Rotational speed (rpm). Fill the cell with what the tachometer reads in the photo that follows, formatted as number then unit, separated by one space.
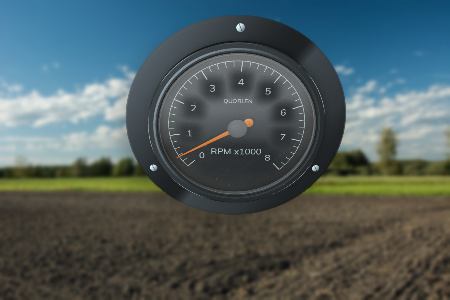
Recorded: 400 rpm
